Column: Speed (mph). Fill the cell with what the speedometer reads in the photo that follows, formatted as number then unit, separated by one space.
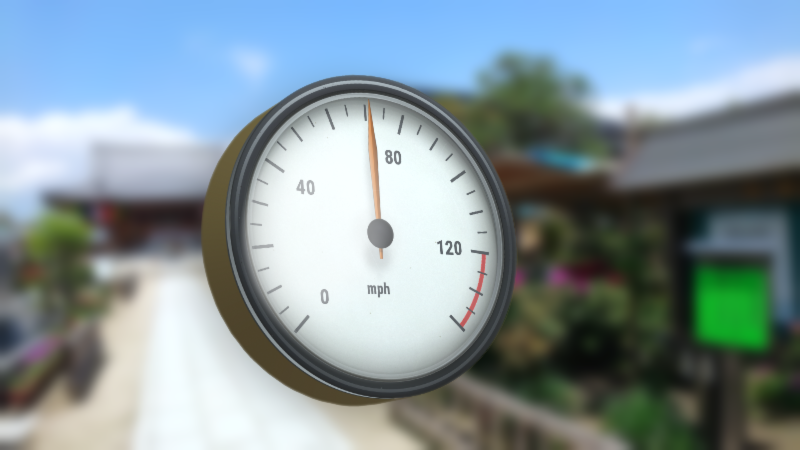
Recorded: 70 mph
